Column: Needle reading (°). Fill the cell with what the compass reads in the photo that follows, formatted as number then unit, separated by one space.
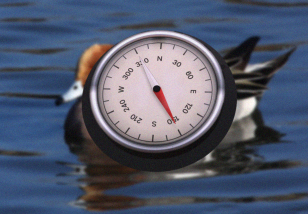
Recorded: 150 °
